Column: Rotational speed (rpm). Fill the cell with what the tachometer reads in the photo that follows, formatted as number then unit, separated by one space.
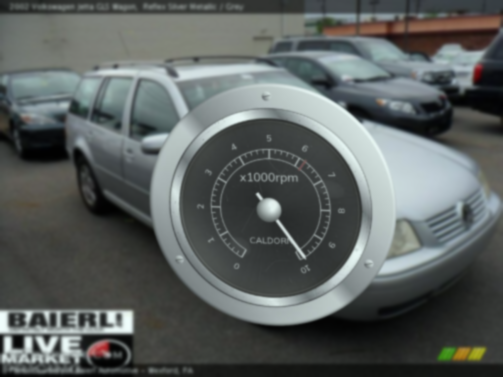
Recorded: 9800 rpm
